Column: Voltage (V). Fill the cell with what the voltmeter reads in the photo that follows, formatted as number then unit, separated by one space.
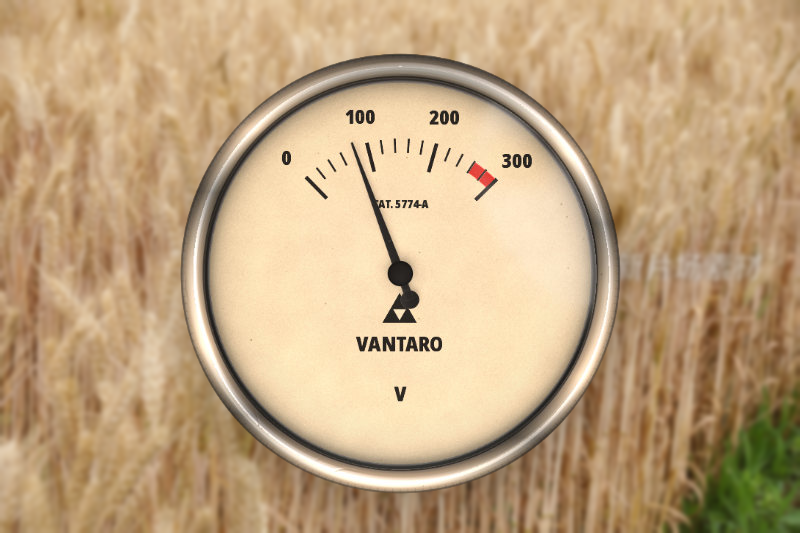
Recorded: 80 V
